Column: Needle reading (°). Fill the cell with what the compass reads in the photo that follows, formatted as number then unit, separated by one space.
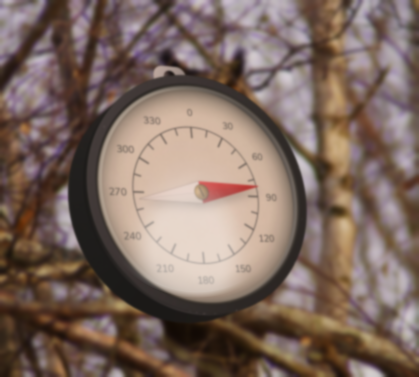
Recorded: 82.5 °
